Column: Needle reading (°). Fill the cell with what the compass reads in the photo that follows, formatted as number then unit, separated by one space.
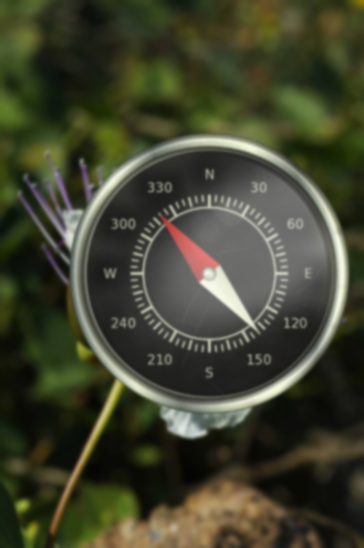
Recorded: 320 °
